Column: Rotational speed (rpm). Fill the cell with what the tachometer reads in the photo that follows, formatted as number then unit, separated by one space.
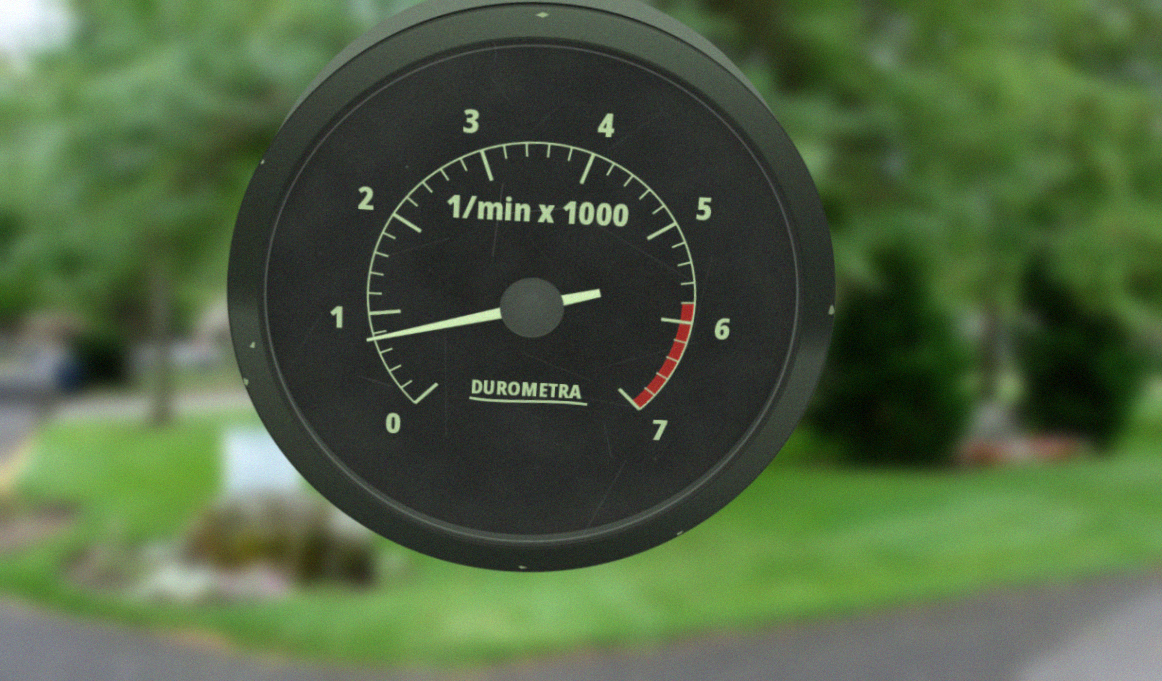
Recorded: 800 rpm
